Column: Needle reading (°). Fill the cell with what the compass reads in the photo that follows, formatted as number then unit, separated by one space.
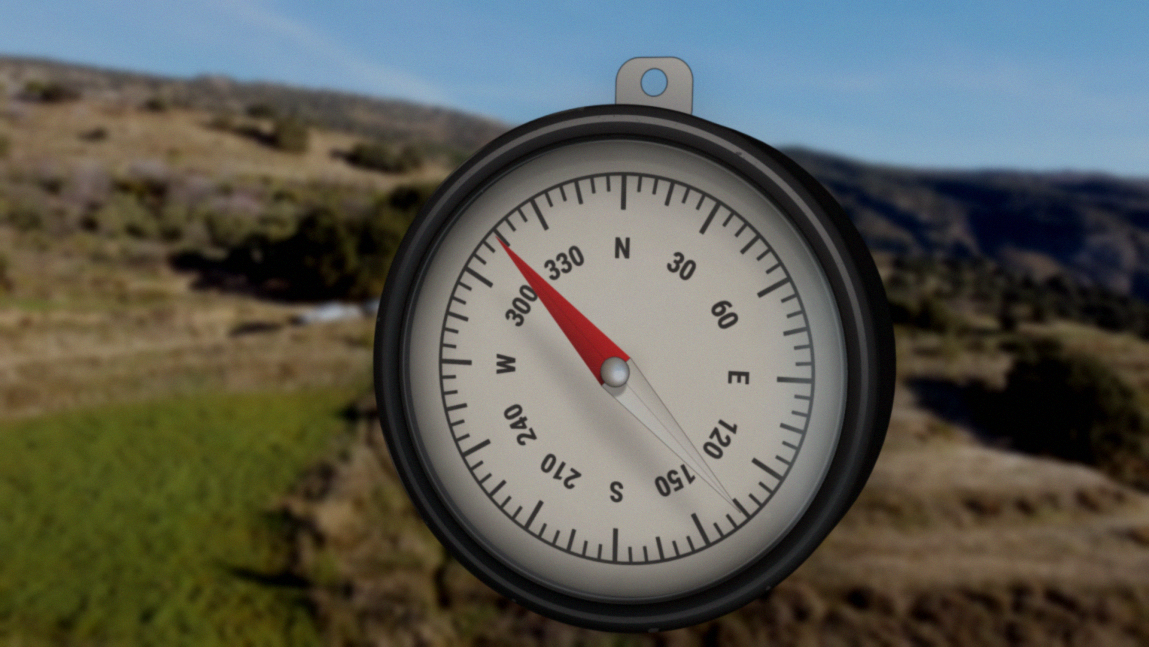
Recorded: 315 °
